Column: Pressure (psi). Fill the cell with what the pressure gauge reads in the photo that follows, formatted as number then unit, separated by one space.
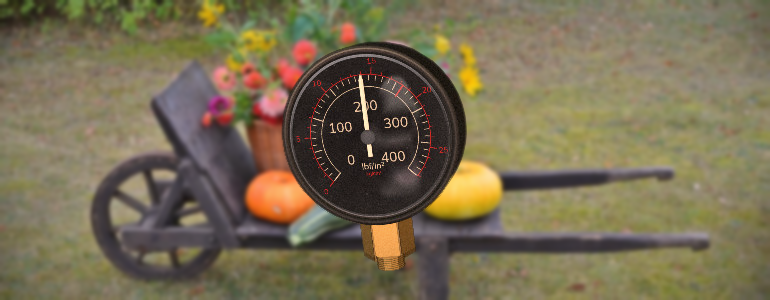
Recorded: 200 psi
